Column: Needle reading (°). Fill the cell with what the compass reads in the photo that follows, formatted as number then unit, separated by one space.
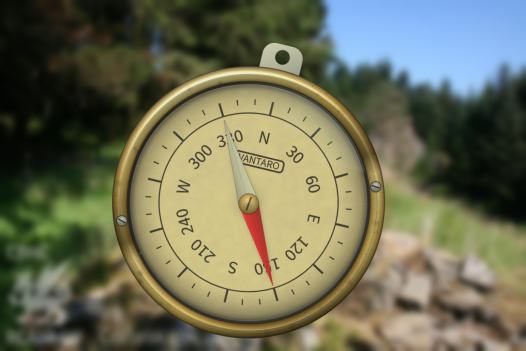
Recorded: 150 °
